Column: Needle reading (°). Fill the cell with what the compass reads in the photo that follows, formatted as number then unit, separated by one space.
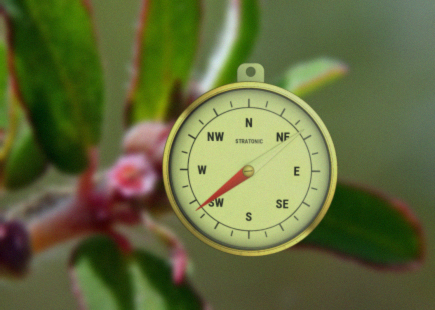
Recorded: 232.5 °
